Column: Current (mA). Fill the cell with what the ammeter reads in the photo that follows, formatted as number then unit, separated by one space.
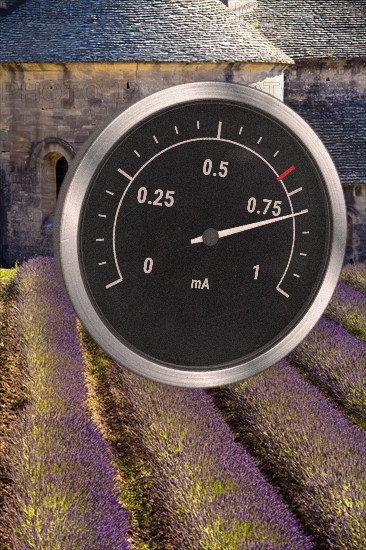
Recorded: 0.8 mA
